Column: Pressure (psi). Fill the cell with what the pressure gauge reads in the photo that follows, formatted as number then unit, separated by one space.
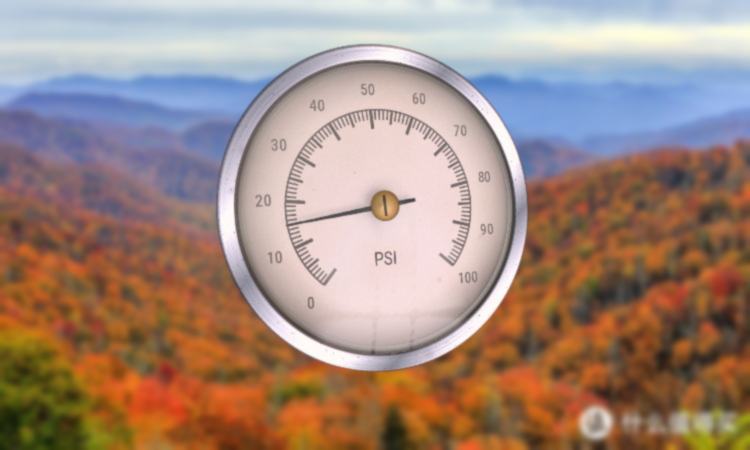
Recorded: 15 psi
